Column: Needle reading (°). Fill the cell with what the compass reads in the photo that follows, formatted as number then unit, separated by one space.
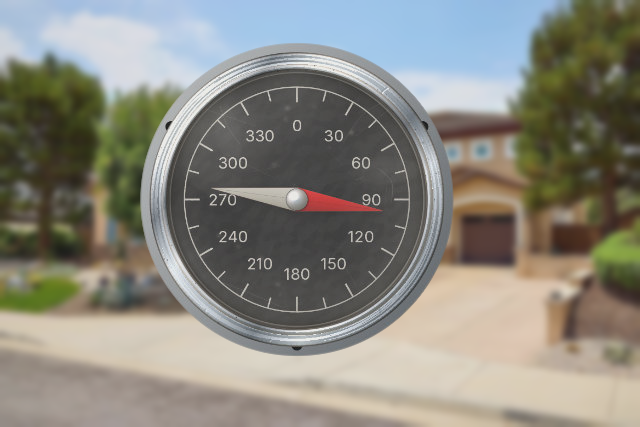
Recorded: 97.5 °
